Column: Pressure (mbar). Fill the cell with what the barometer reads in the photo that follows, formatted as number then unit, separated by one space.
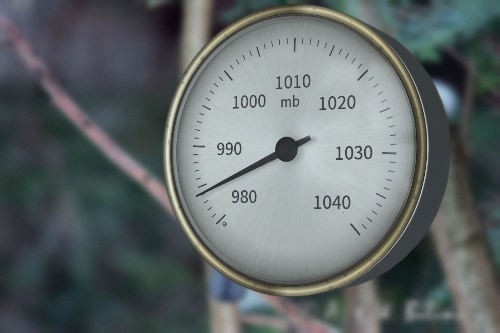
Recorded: 984 mbar
